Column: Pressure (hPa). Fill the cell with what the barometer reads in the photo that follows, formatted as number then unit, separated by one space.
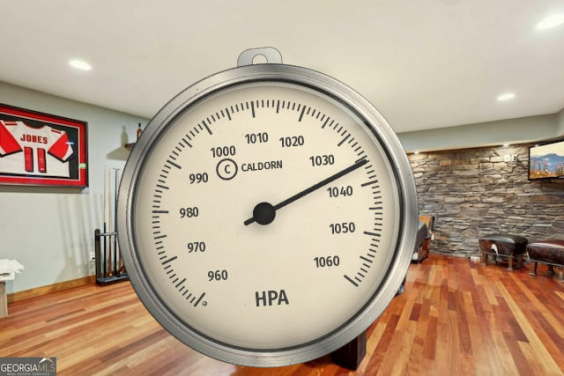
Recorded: 1036 hPa
